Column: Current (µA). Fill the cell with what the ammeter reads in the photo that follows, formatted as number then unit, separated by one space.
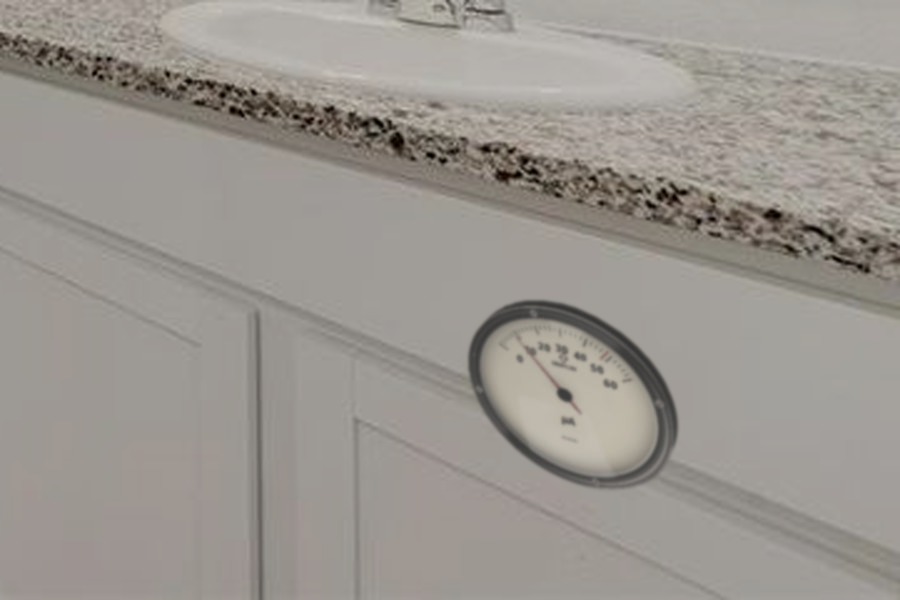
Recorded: 10 µA
